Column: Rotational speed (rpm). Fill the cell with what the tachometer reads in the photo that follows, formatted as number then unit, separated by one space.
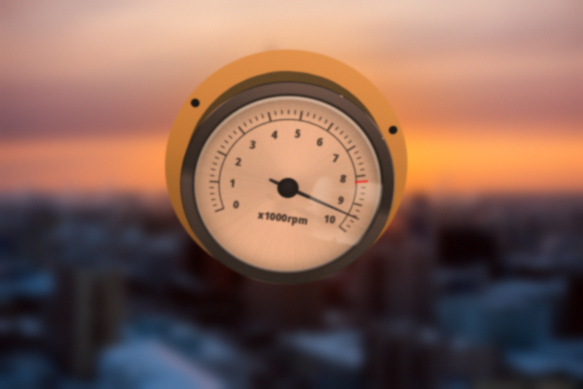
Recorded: 9400 rpm
